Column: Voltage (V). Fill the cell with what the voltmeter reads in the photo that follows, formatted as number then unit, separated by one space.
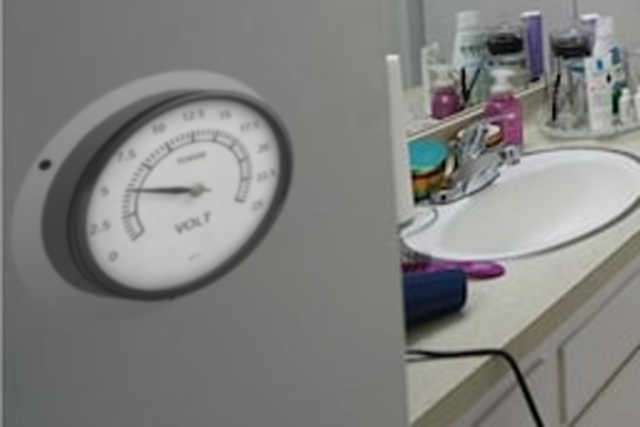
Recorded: 5 V
